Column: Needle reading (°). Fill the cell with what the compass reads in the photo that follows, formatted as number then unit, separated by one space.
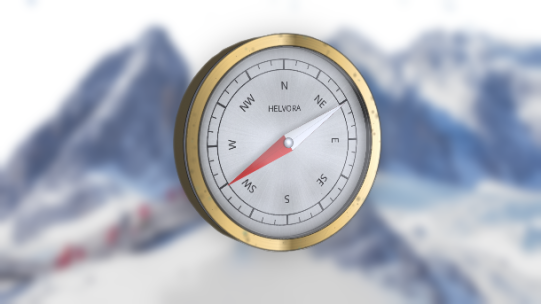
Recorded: 240 °
